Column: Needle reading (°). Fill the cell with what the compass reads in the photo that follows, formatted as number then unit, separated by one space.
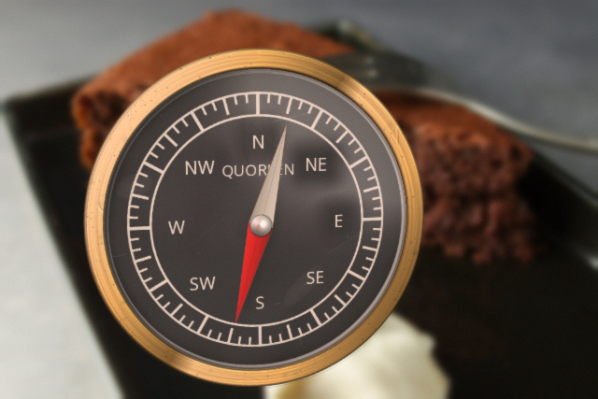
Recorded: 195 °
